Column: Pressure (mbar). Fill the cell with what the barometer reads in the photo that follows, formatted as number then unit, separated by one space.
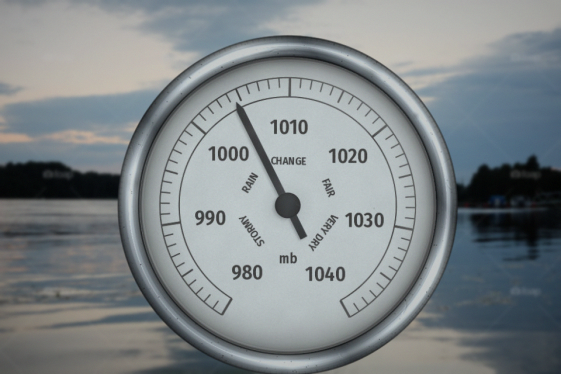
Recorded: 1004.5 mbar
